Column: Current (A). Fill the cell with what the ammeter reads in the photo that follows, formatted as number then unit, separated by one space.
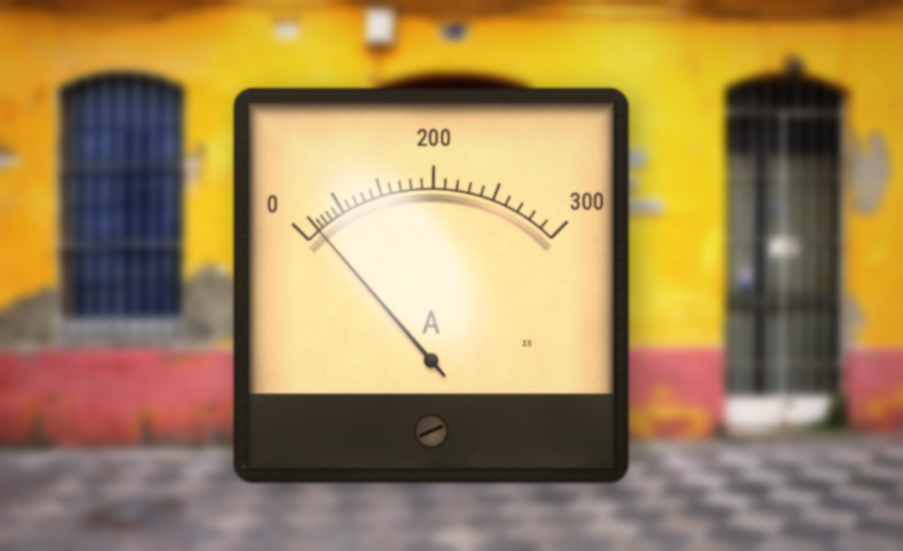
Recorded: 50 A
